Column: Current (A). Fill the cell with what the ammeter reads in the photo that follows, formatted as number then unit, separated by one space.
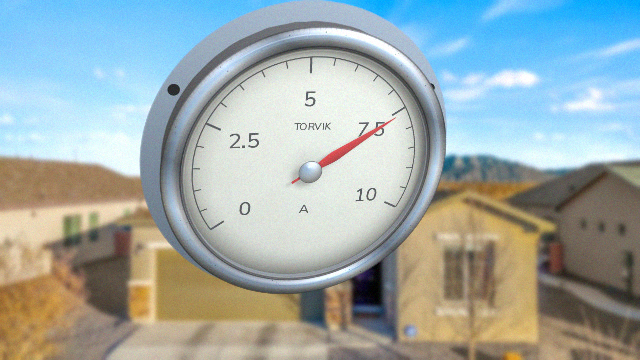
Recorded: 7.5 A
